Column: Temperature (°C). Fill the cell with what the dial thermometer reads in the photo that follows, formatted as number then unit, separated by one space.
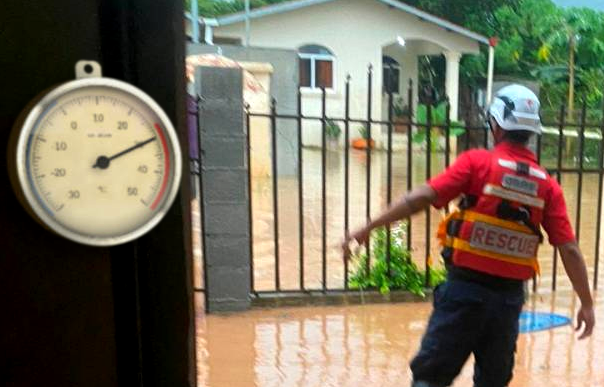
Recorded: 30 °C
